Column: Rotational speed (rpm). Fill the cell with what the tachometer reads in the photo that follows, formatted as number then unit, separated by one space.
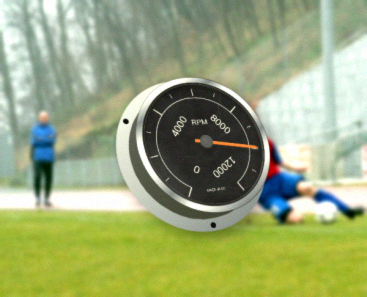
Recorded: 10000 rpm
